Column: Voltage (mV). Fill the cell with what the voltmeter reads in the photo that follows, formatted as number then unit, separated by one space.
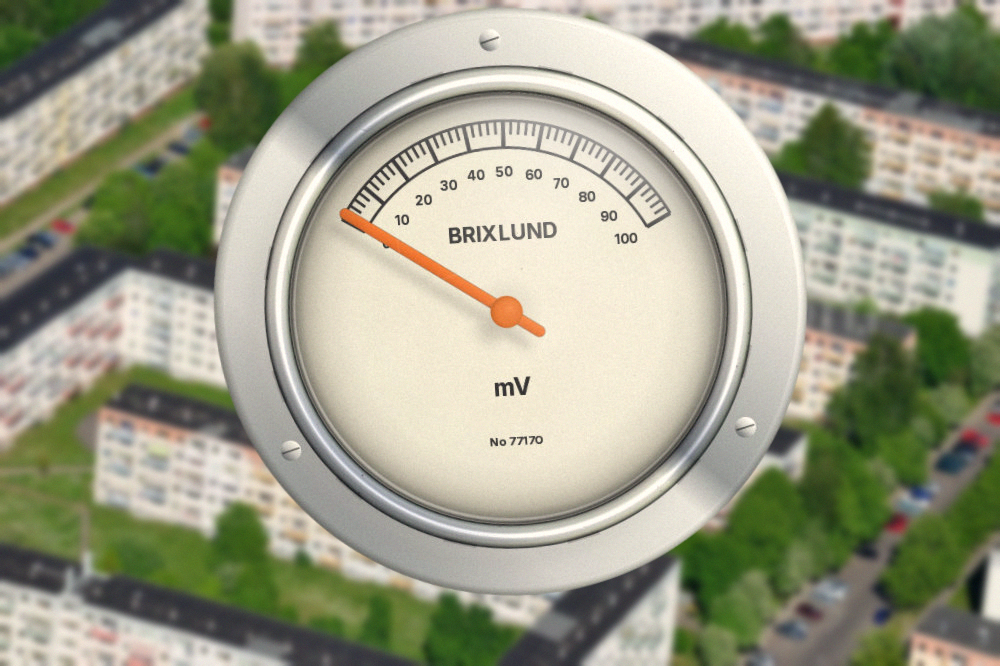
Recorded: 2 mV
